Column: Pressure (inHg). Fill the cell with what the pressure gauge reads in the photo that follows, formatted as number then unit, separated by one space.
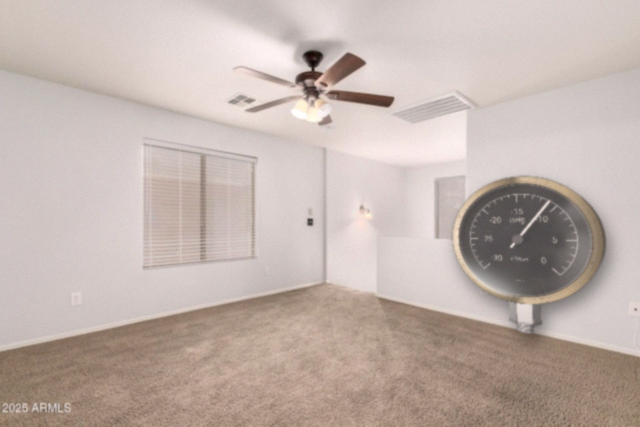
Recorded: -11 inHg
